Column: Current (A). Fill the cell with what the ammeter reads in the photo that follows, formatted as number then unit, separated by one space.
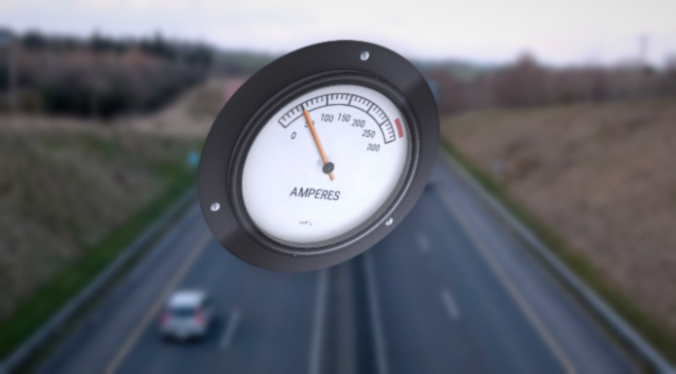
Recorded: 50 A
